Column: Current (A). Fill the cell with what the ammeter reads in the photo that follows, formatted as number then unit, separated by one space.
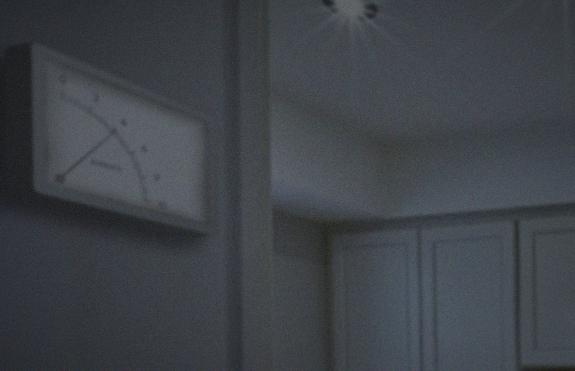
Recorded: 4 A
